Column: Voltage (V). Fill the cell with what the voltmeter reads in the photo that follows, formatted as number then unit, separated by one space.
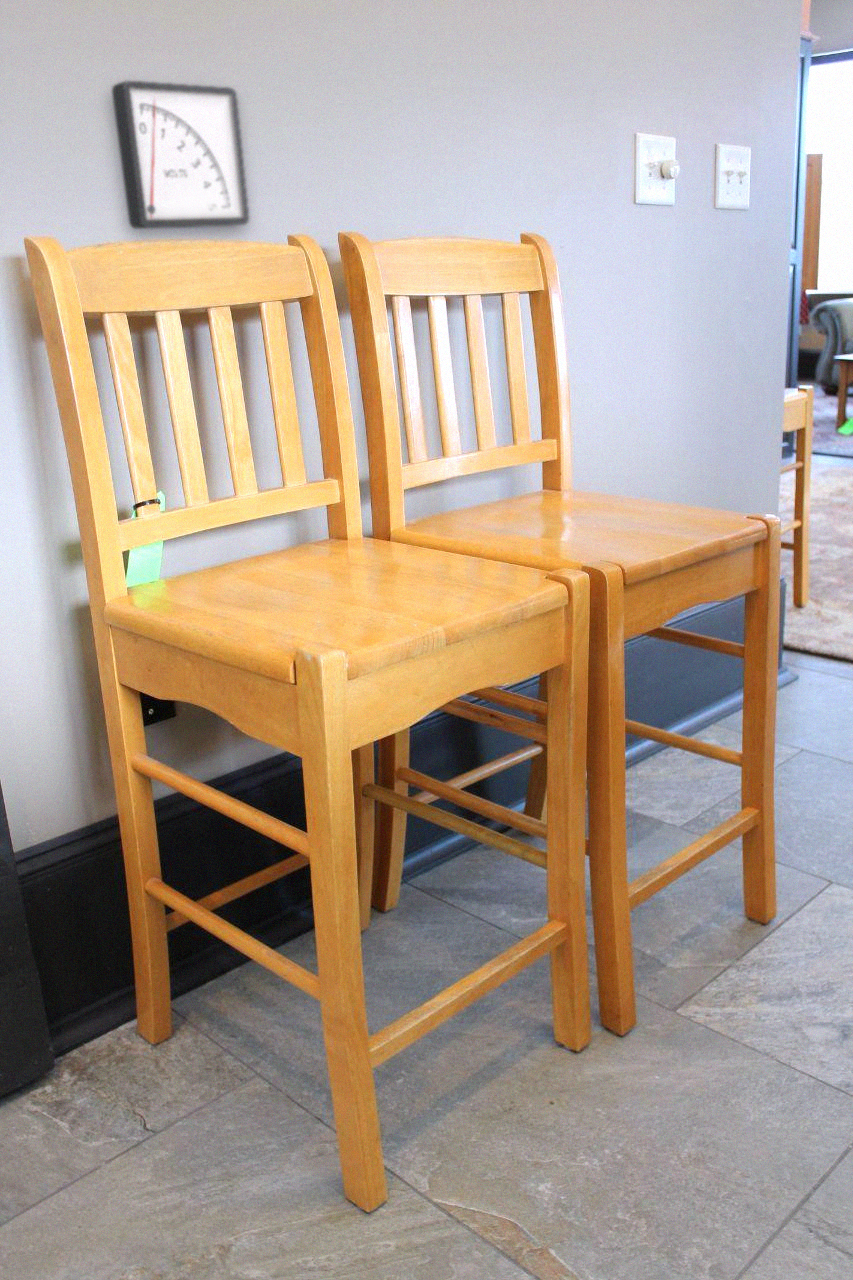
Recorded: 0.5 V
